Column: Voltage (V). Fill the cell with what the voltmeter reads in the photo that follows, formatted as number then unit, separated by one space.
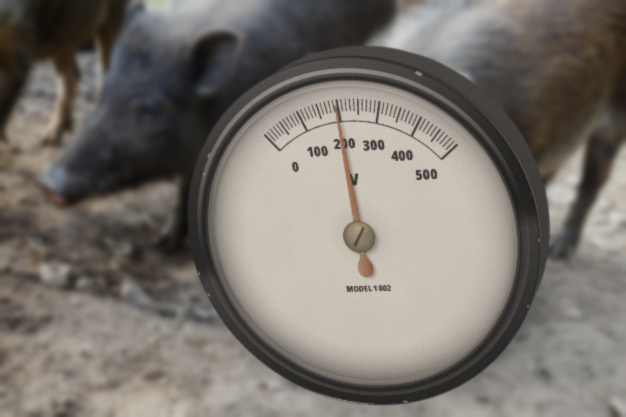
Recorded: 200 V
